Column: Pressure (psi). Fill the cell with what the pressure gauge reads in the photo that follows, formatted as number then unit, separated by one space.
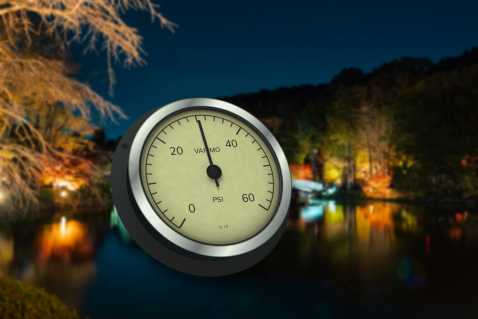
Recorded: 30 psi
